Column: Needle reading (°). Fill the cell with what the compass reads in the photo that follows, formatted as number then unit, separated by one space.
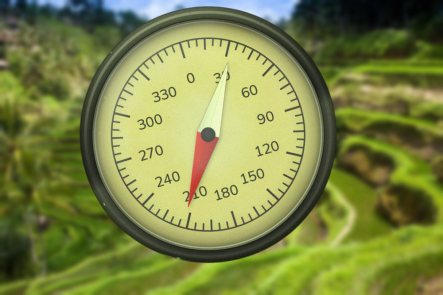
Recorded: 212.5 °
